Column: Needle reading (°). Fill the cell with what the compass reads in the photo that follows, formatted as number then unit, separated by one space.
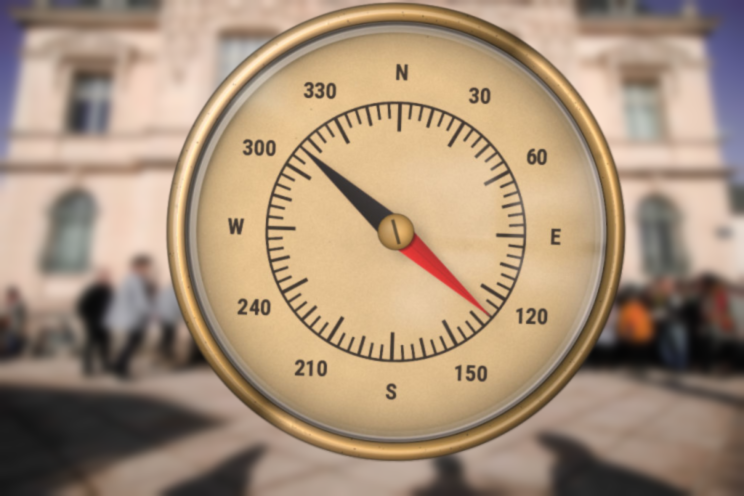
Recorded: 130 °
